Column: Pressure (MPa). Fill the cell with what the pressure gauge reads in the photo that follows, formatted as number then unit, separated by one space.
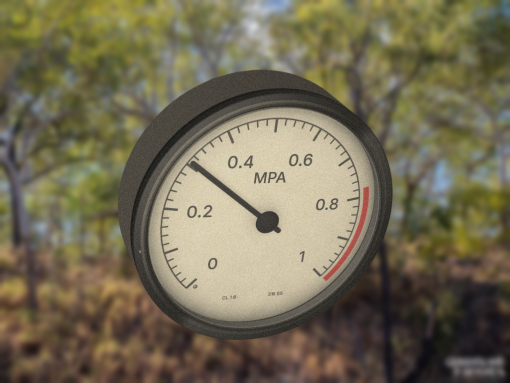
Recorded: 0.31 MPa
